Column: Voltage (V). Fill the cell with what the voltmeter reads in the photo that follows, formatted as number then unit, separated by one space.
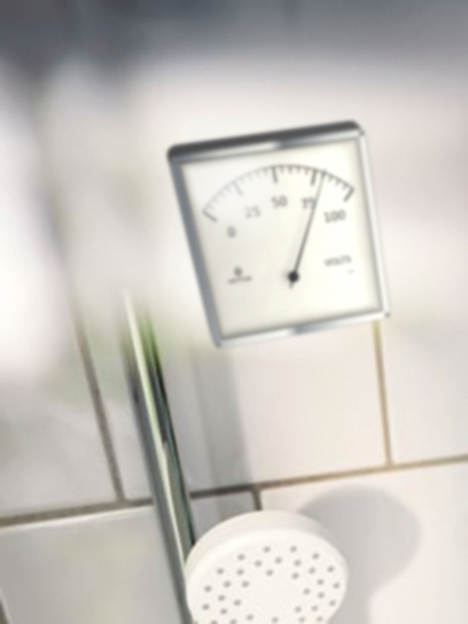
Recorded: 80 V
